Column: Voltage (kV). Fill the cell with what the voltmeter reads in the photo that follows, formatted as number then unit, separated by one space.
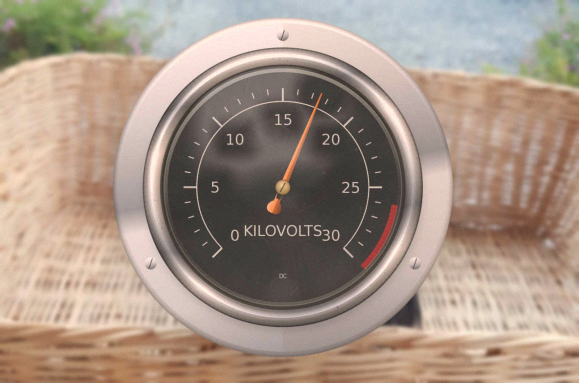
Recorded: 17.5 kV
